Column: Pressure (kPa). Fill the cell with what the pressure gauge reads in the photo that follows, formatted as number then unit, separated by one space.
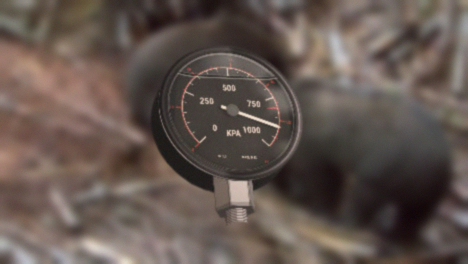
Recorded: 900 kPa
